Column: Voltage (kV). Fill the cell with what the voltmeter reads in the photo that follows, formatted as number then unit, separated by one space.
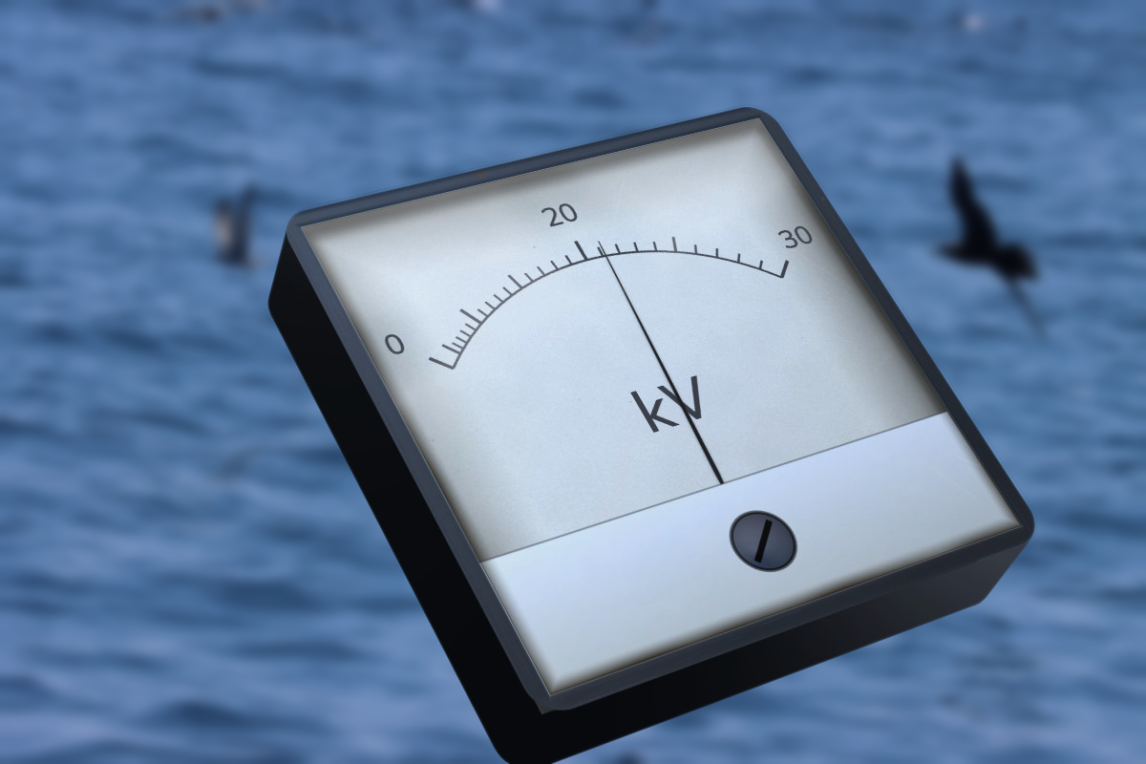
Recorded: 21 kV
